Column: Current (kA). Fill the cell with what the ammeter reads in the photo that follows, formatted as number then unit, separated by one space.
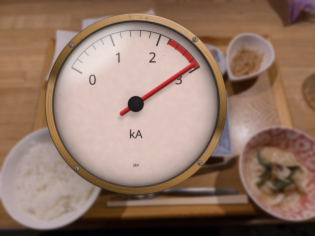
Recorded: 2.9 kA
